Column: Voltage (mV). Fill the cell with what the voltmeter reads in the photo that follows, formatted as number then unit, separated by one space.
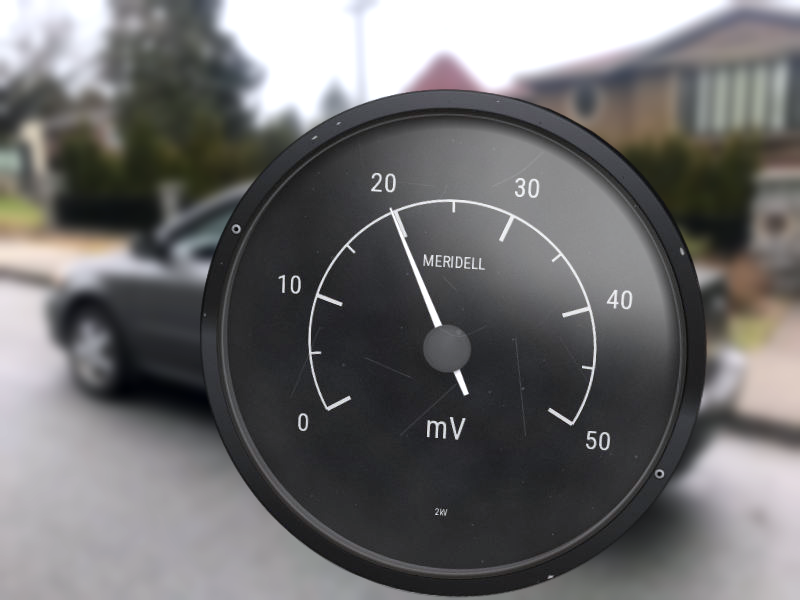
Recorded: 20 mV
